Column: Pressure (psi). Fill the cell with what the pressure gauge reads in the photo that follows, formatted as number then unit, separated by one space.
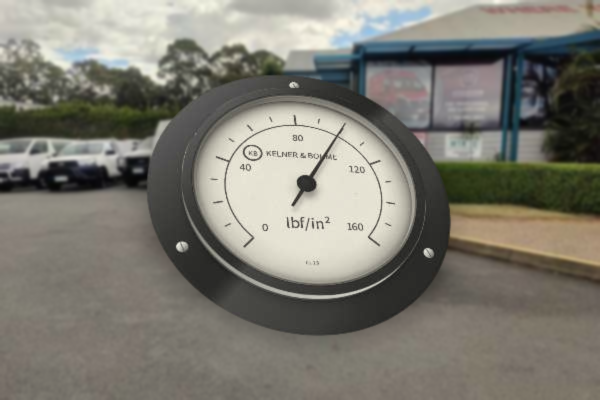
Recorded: 100 psi
